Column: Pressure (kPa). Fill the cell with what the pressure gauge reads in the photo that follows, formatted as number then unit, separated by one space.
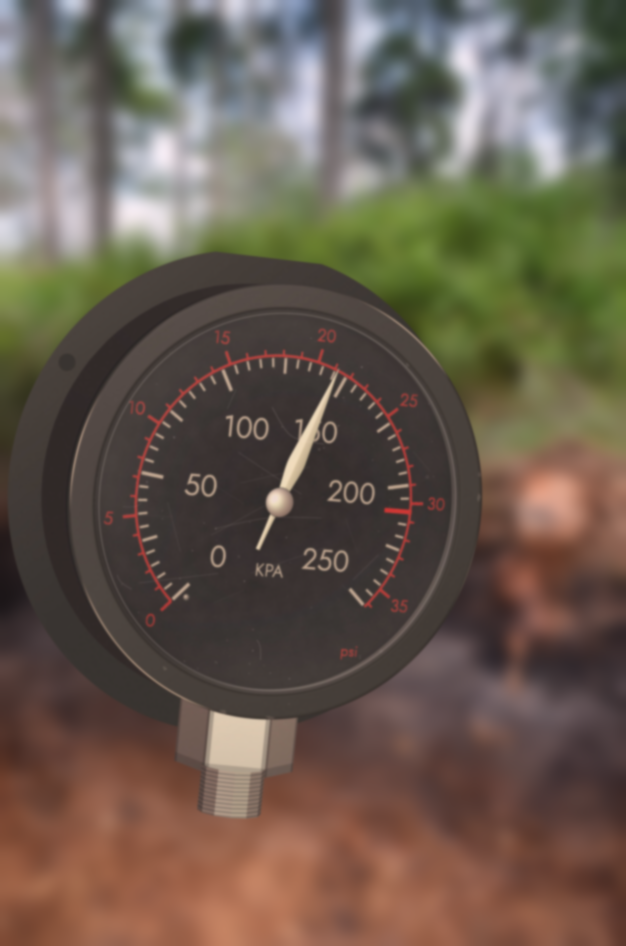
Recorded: 145 kPa
